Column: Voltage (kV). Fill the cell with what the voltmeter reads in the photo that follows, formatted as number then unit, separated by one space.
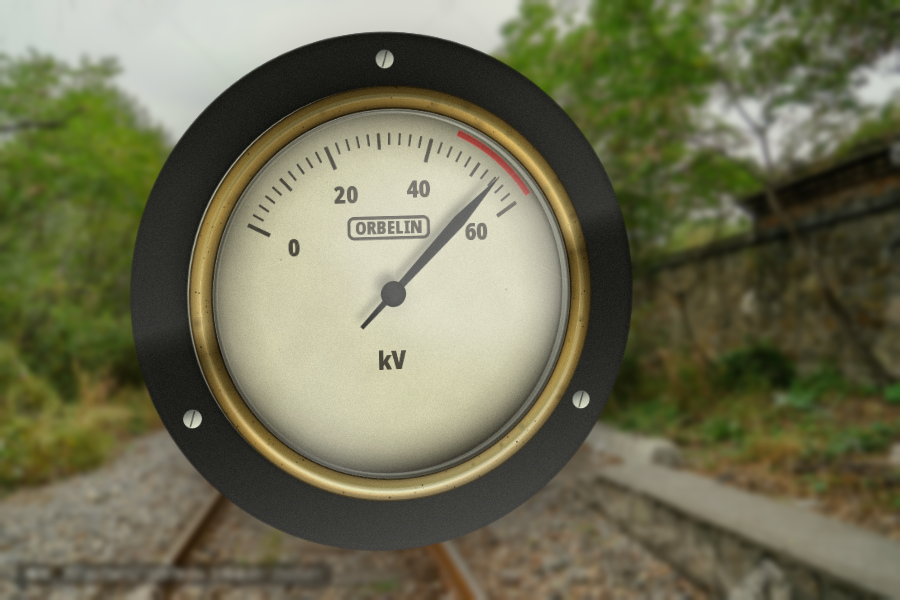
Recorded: 54 kV
